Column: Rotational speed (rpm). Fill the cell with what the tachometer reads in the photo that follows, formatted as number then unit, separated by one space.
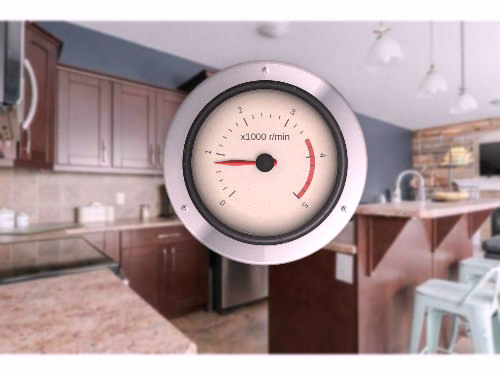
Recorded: 800 rpm
